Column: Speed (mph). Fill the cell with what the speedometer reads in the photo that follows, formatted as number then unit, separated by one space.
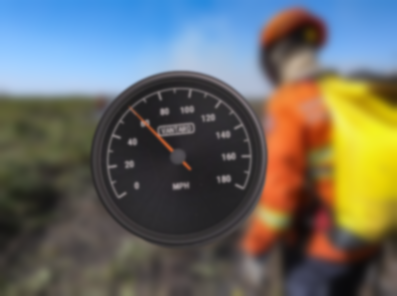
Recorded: 60 mph
